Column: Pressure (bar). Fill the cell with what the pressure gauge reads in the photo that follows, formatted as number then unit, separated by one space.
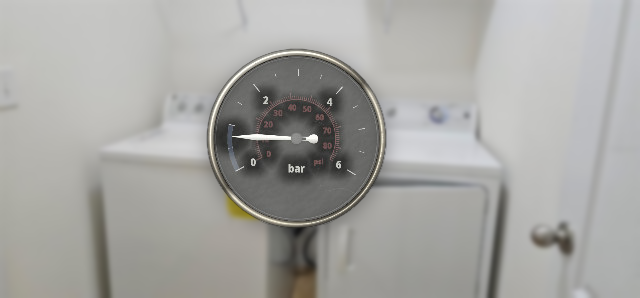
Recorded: 0.75 bar
